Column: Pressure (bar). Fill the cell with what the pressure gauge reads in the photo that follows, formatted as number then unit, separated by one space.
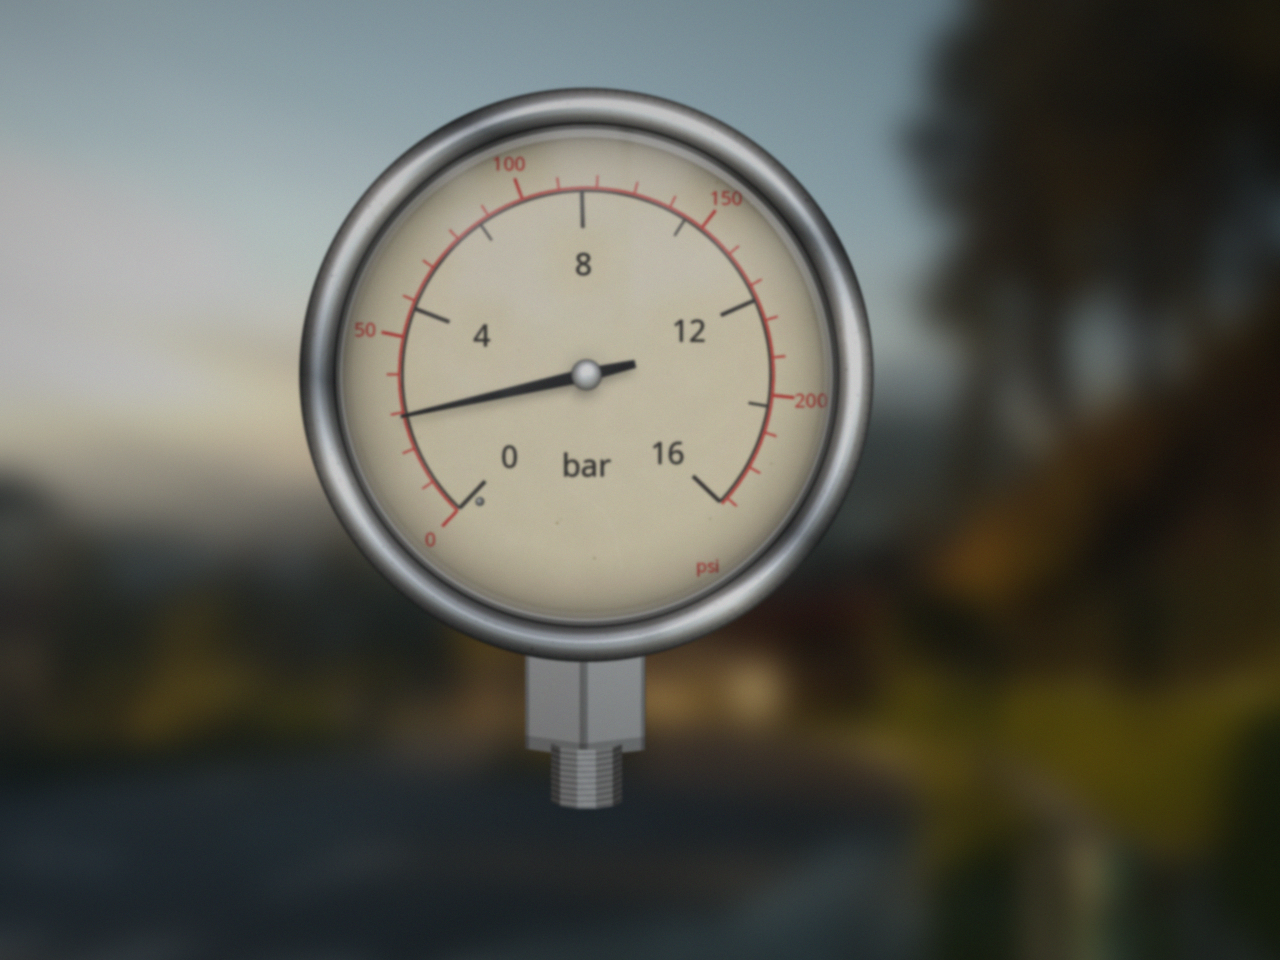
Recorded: 2 bar
